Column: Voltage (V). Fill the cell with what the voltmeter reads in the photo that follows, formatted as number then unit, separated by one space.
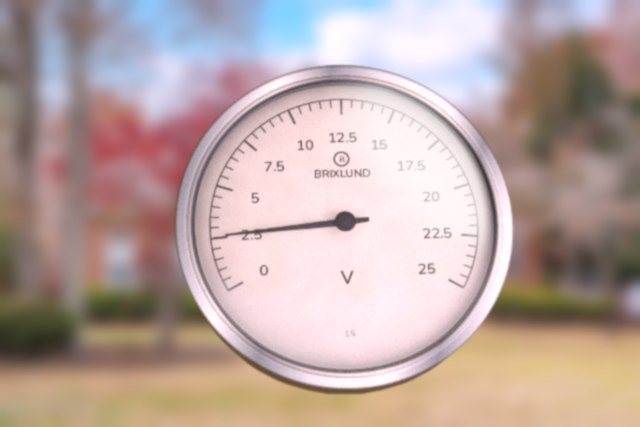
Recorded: 2.5 V
